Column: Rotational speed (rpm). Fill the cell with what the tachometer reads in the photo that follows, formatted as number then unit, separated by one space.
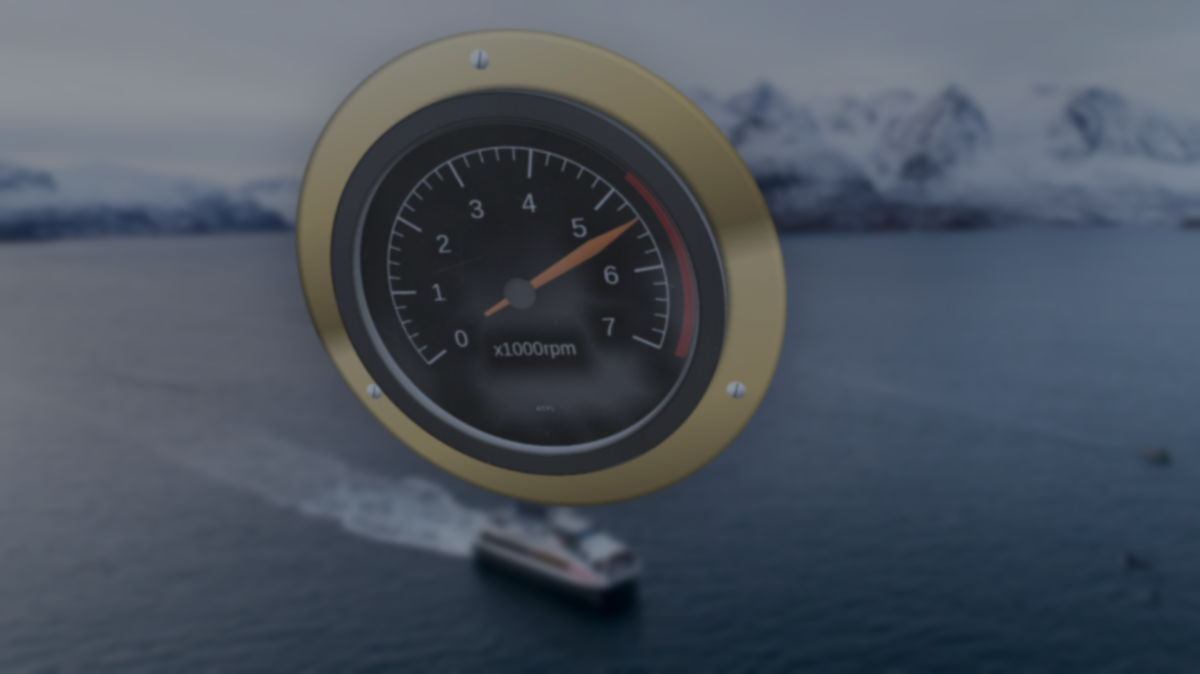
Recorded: 5400 rpm
